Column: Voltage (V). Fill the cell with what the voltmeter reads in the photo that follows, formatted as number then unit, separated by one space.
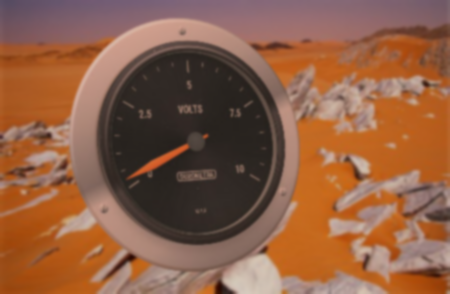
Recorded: 0.25 V
